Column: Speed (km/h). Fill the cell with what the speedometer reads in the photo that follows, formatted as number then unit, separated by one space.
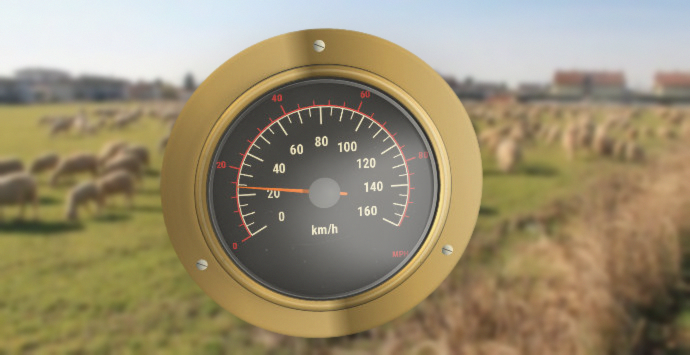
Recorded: 25 km/h
